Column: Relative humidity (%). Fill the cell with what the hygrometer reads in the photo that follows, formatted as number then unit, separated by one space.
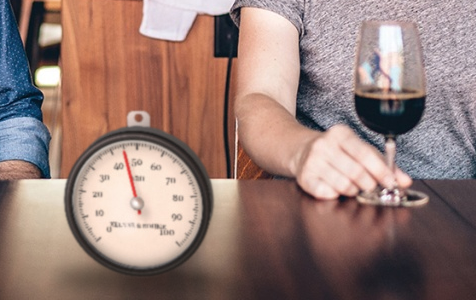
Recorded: 45 %
